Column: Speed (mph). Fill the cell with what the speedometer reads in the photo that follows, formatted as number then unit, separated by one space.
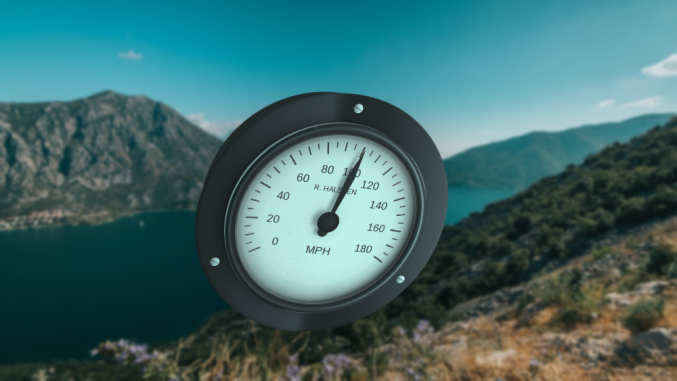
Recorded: 100 mph
